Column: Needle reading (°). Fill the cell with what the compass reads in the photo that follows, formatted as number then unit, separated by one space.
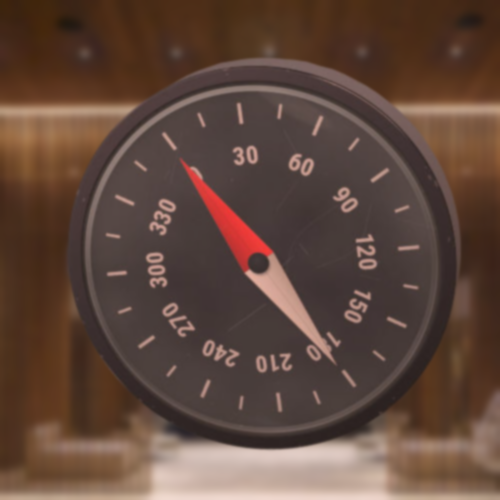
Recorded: 0 °
